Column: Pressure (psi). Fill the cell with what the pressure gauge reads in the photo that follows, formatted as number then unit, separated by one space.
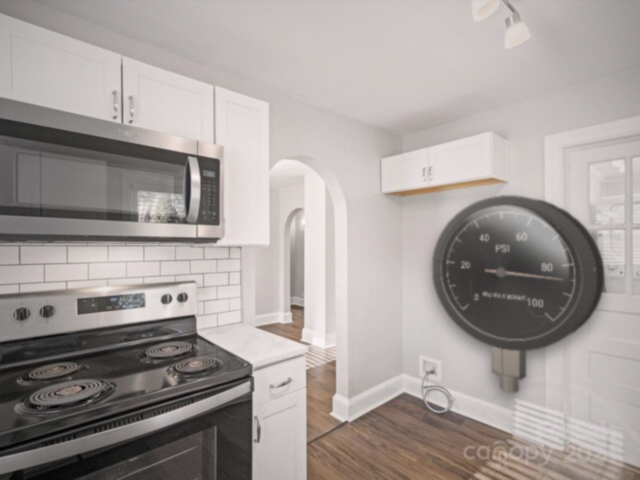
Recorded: 85 psi
